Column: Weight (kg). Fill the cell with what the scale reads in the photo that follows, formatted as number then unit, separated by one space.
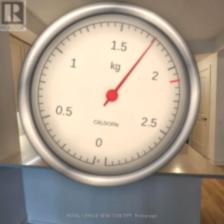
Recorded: 1.75 kg
